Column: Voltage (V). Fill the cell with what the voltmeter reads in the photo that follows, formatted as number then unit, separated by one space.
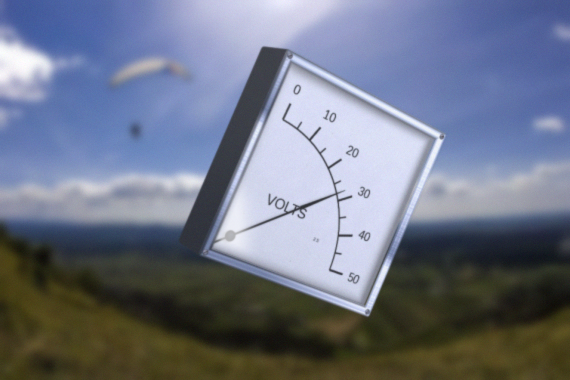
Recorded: 27.5 V
